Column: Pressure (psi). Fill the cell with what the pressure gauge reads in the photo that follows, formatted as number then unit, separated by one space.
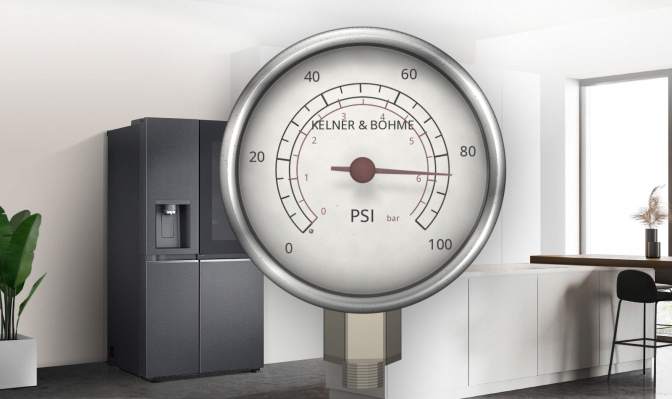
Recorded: 85 psi
